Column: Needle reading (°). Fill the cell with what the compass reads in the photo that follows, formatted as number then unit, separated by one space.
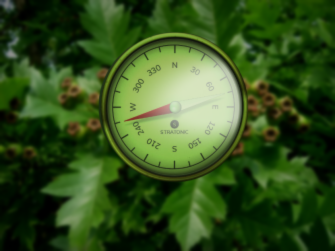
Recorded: 255 °
